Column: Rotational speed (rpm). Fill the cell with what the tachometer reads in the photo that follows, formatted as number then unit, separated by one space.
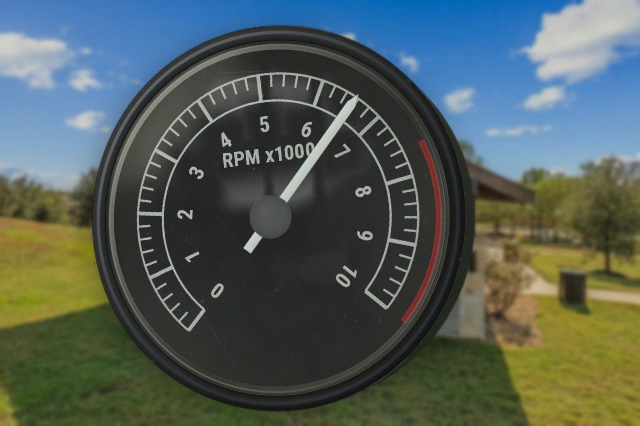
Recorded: 6600 rpm
